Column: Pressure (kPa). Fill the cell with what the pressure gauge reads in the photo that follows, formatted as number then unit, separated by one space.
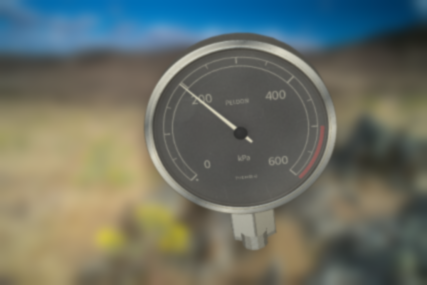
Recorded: 200 kPa
